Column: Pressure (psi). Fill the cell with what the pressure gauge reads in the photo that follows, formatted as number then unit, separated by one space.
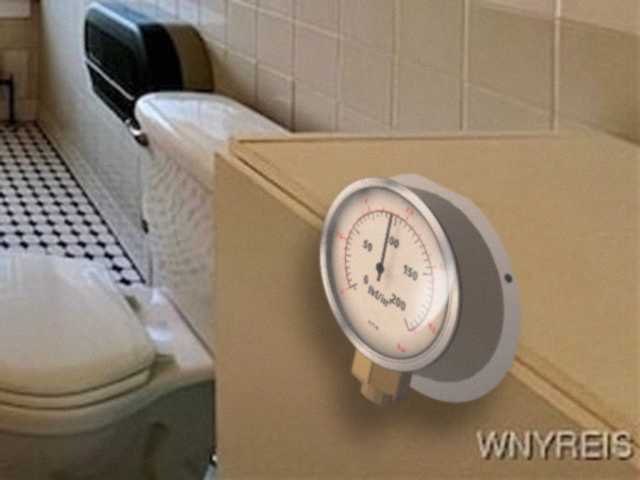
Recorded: 100 psi
